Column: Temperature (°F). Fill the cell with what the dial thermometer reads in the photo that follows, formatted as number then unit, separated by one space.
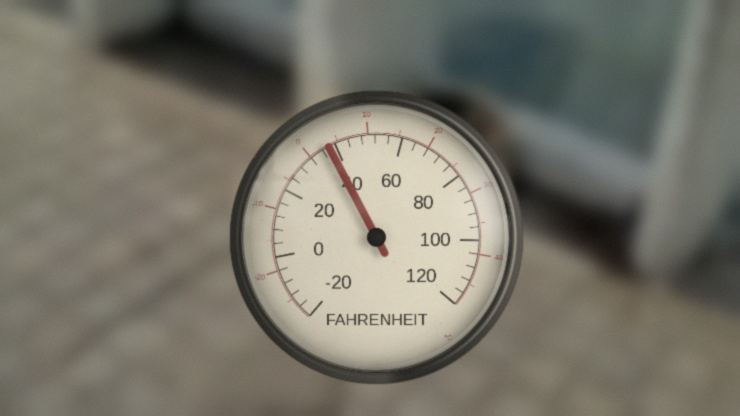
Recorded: 38 °F
